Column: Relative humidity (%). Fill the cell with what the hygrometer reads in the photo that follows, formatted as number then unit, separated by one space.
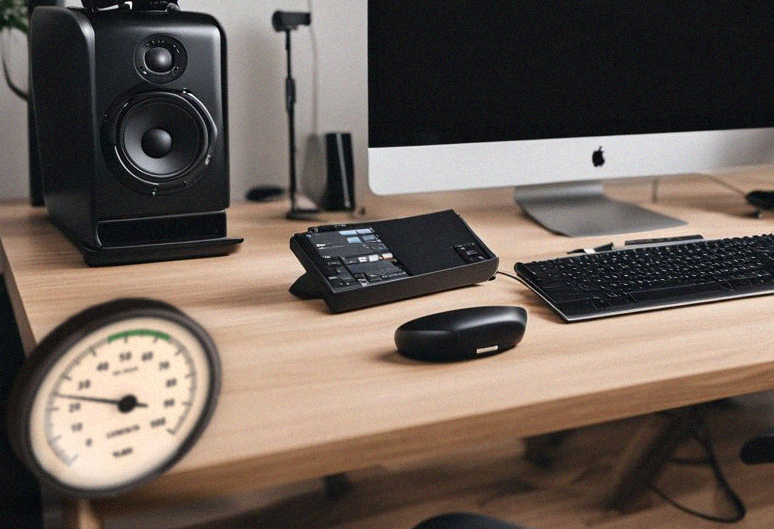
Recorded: 25 %
